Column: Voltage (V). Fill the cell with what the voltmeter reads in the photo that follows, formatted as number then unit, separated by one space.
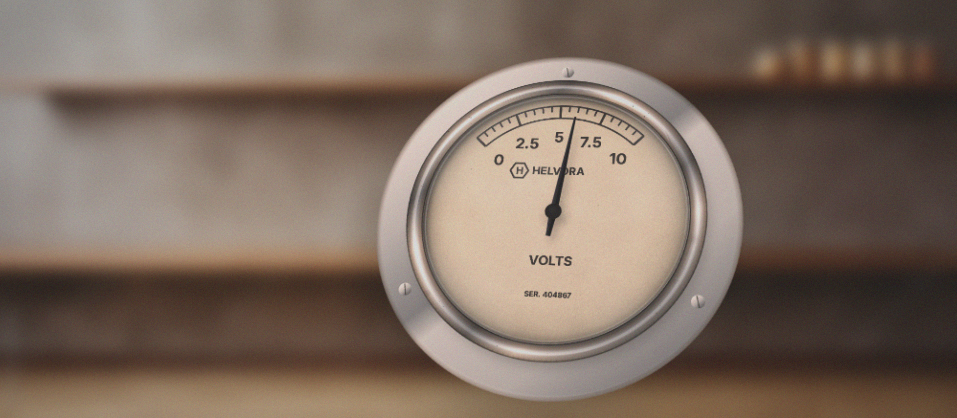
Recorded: 6 V
